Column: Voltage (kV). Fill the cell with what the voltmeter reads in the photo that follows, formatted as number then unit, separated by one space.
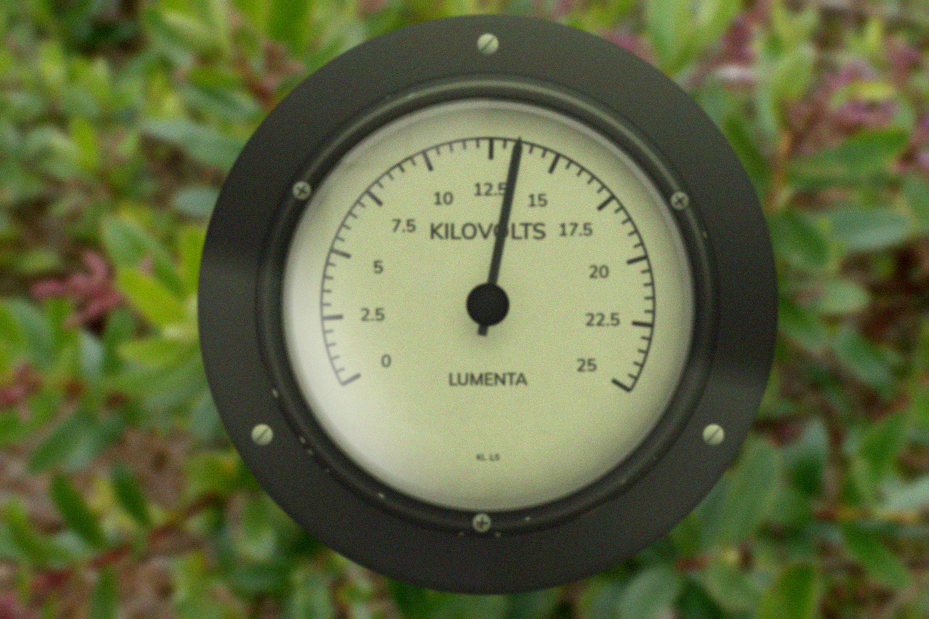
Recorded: 13.5 kV
